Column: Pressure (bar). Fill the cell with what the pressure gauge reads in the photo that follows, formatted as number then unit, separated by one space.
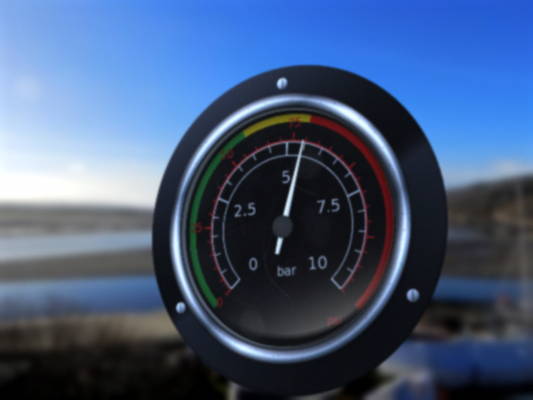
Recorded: 5.5 bar
